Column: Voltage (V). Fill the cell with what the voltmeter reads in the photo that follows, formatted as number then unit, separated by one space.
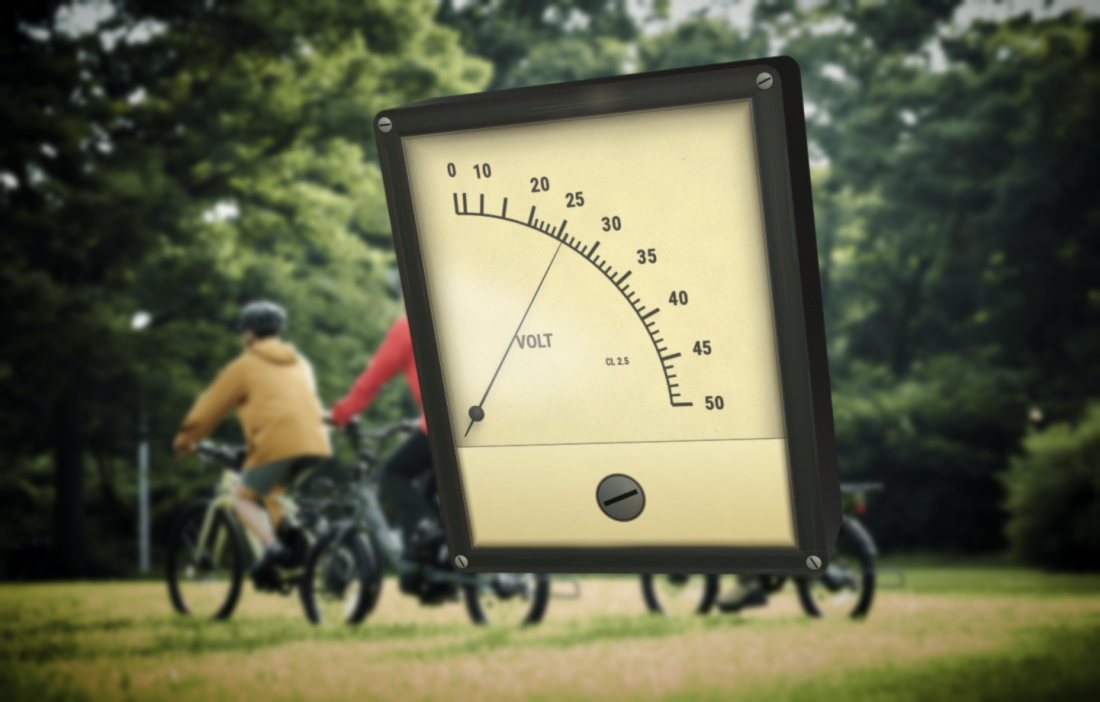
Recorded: 26 V
